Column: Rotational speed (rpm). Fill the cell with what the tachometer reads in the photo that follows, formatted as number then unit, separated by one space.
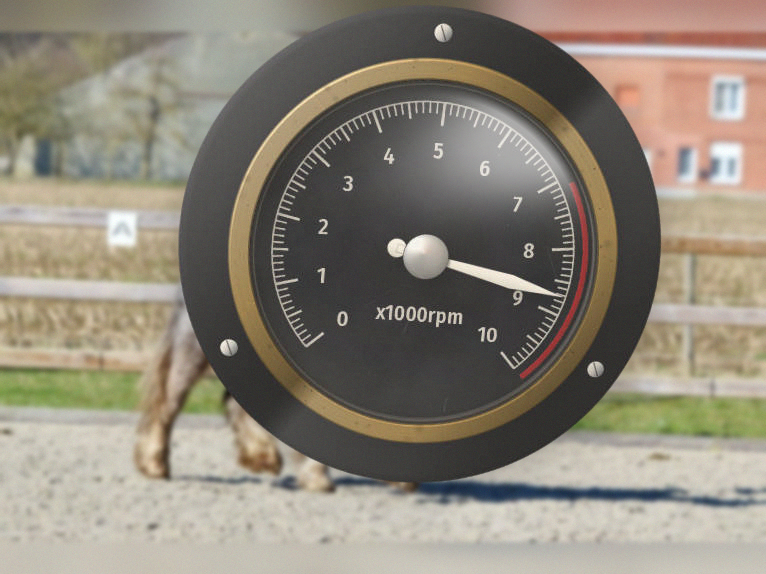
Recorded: 8700 rpm
